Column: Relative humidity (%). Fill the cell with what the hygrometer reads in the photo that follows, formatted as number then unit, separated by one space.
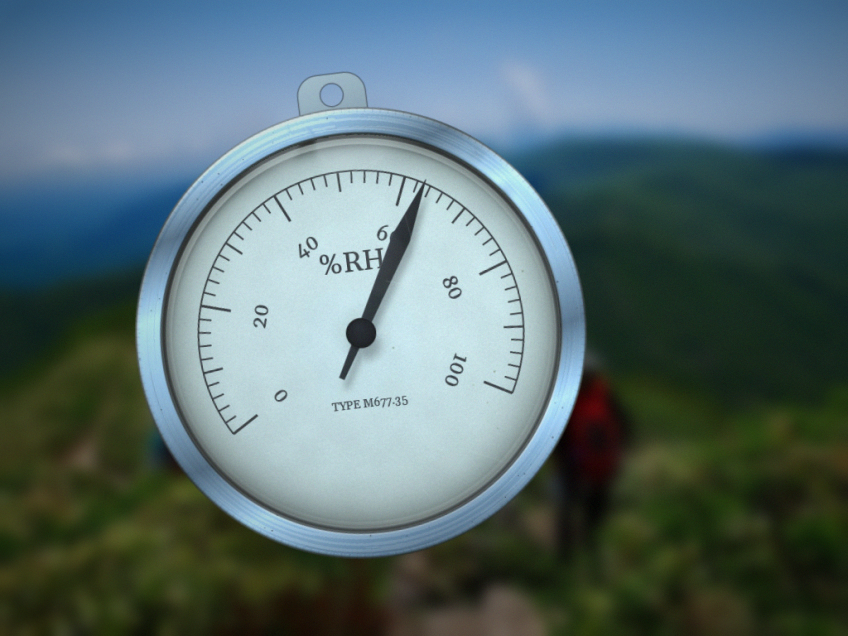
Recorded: 63 %
